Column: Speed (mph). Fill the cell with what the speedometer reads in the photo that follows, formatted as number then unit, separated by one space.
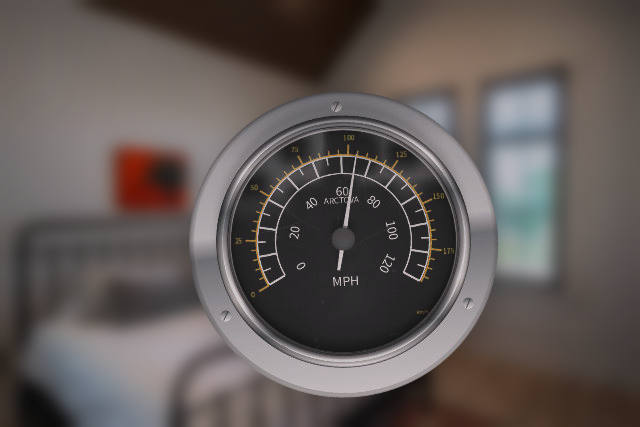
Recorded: 65 mph
